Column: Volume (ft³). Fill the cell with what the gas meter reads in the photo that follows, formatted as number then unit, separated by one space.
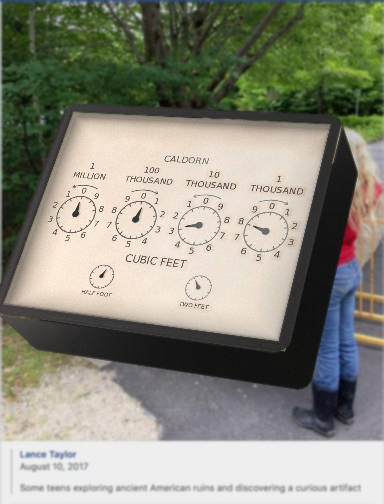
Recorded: 2800 ft³
